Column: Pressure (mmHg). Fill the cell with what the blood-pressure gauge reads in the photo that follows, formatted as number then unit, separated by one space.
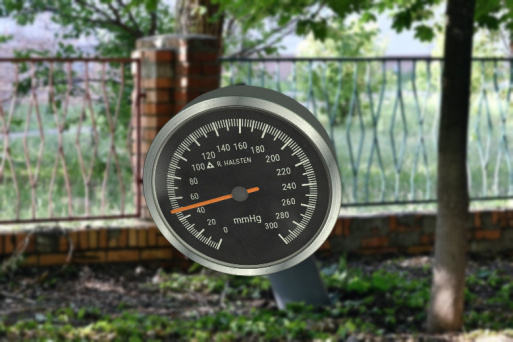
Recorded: 50 mmHg
